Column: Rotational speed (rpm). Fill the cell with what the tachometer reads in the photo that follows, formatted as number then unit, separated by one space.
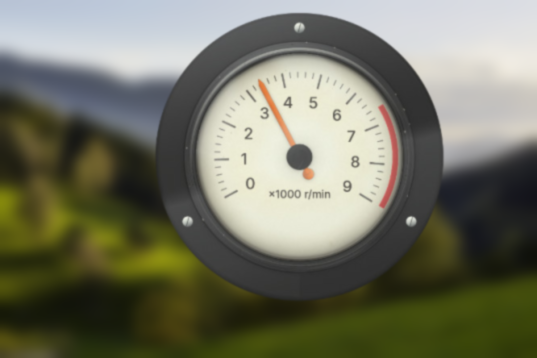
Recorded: 3400 rpm
